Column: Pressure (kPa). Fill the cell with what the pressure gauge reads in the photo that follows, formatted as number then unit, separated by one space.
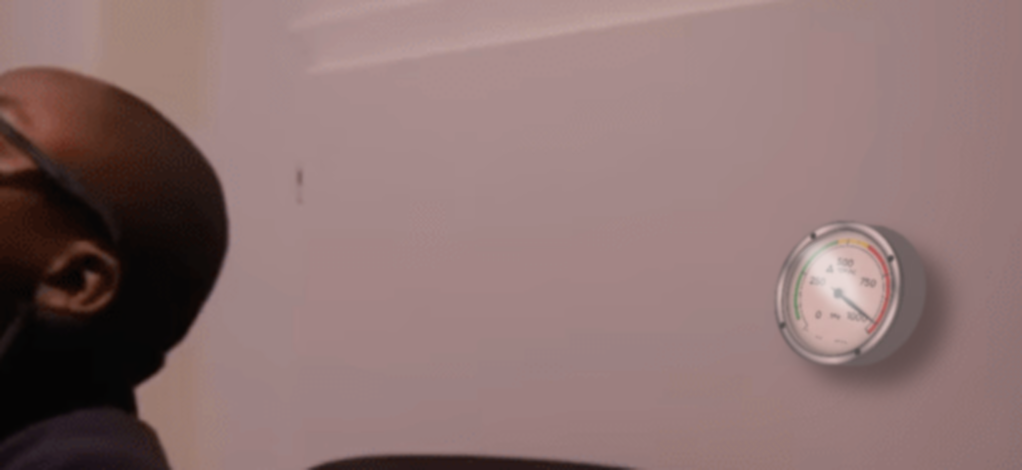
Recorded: 950 kPa
